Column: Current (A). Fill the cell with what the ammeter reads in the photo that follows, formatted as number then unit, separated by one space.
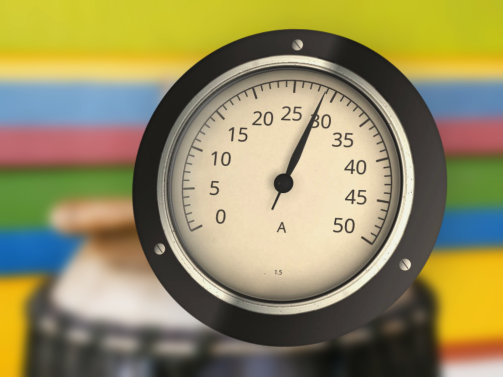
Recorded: 29 A
